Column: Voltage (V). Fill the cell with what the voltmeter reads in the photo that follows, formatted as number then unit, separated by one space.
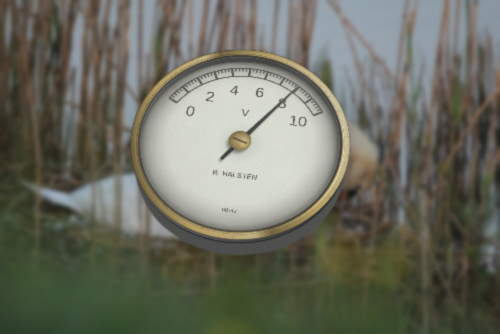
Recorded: 8 V
